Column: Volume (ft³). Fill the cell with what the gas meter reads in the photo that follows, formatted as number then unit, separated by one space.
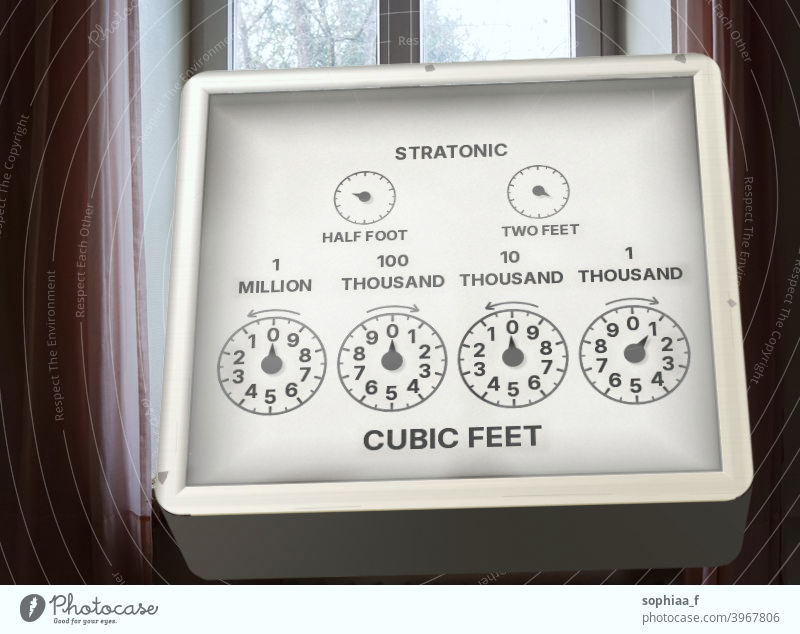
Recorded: 100 ft³
